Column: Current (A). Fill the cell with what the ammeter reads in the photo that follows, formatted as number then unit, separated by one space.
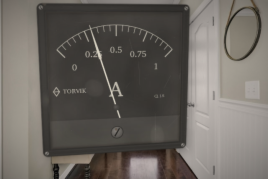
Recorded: 0.3 A
